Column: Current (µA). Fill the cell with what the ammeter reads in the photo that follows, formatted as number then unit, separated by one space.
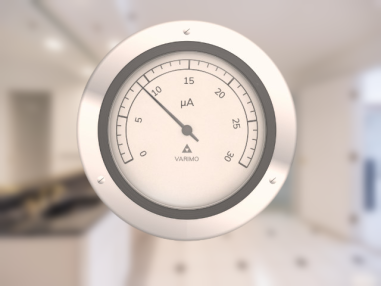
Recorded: 9 µA
